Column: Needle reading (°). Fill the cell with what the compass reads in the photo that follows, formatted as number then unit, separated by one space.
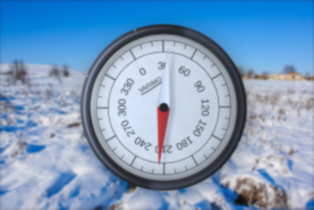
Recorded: 215 °
